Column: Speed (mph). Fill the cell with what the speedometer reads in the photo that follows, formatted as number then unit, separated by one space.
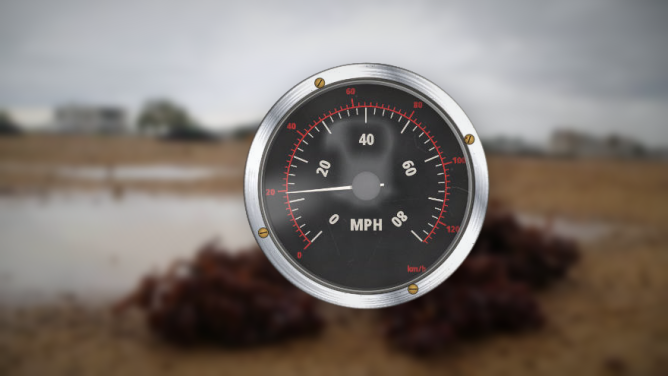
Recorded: 12 mph
